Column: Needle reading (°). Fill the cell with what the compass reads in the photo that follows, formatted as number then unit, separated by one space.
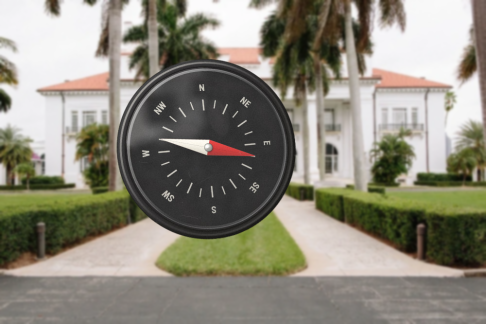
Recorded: 105 °
